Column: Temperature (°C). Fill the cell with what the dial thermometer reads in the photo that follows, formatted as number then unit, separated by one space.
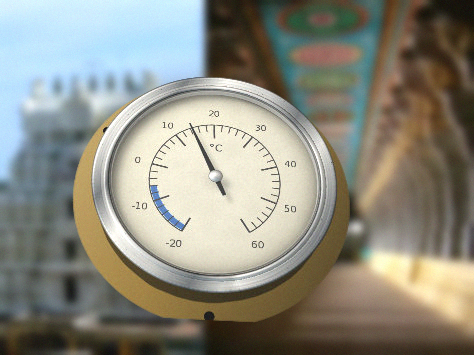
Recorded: 14 °C
